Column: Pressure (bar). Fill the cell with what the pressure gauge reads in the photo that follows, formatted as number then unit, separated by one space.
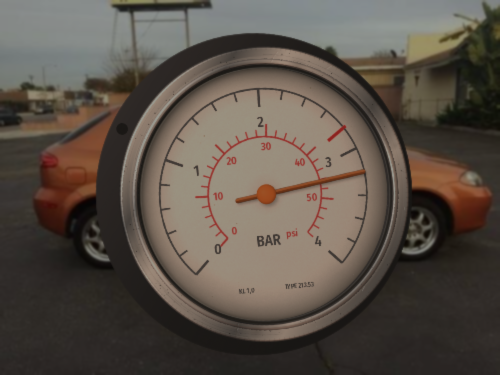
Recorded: 3.2 bar
